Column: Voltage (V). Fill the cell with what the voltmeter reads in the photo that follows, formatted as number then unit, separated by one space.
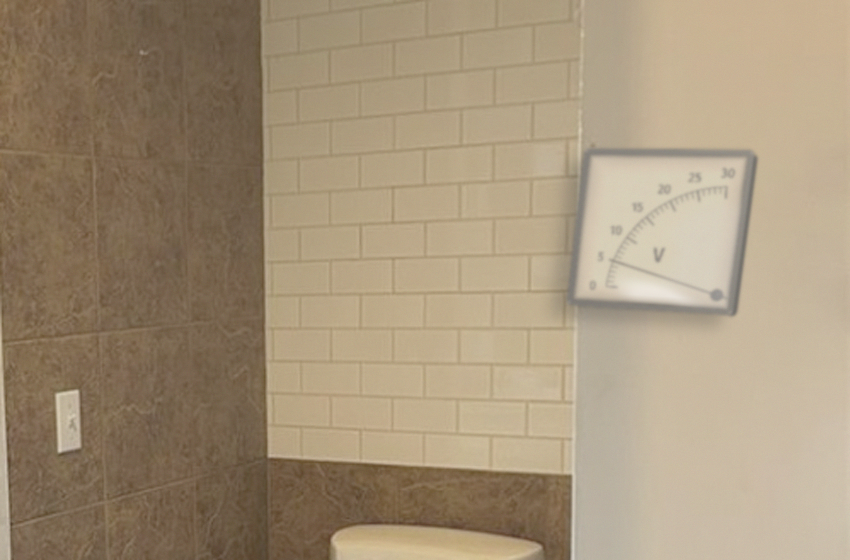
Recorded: 5 V
